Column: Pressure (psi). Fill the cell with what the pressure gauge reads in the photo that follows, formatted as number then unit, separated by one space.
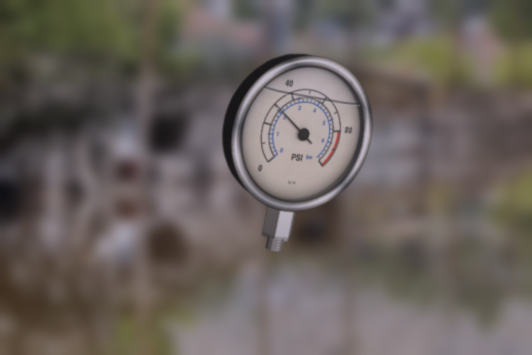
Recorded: 30 psi
